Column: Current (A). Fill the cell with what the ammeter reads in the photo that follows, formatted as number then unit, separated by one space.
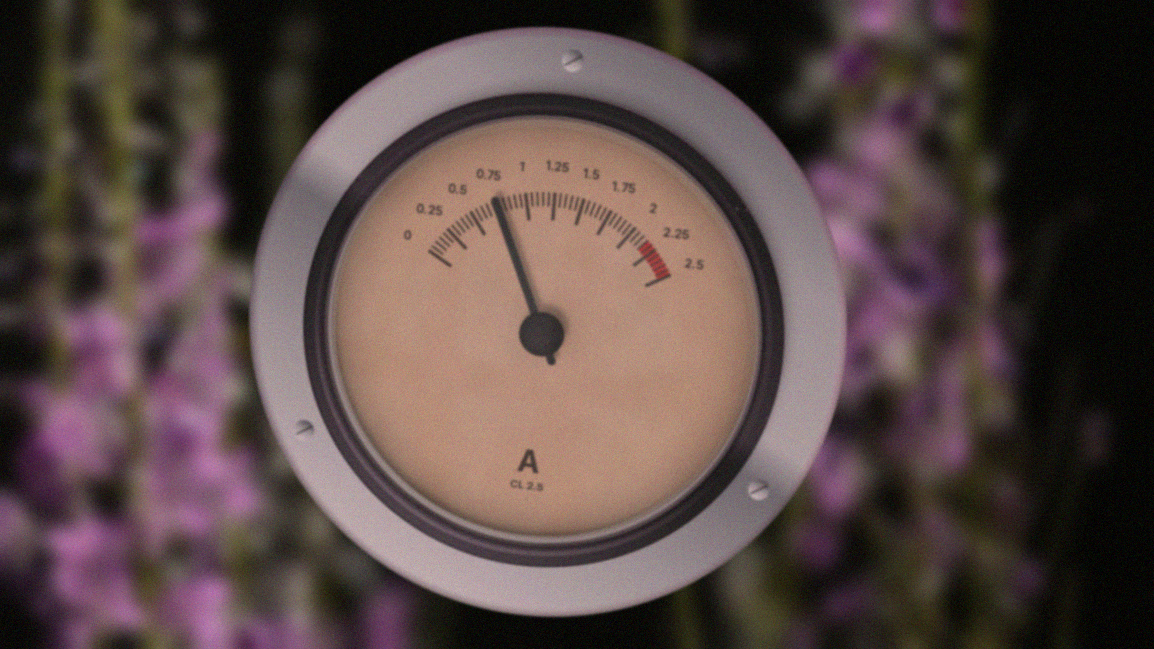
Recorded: 0.75 A
